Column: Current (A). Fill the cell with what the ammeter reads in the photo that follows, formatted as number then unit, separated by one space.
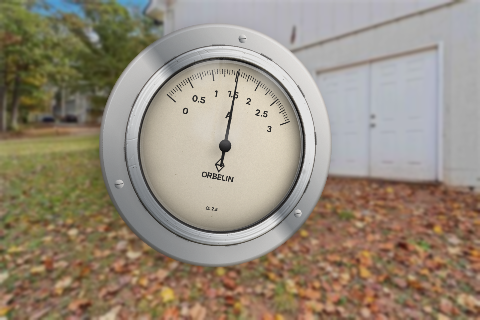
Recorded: 1.5 A
